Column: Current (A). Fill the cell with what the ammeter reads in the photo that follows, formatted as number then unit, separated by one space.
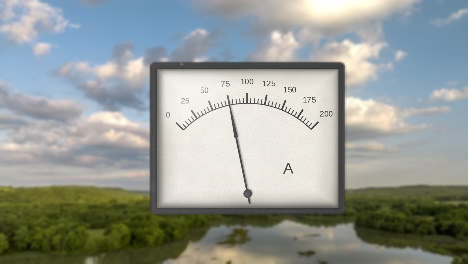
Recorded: 75 A
